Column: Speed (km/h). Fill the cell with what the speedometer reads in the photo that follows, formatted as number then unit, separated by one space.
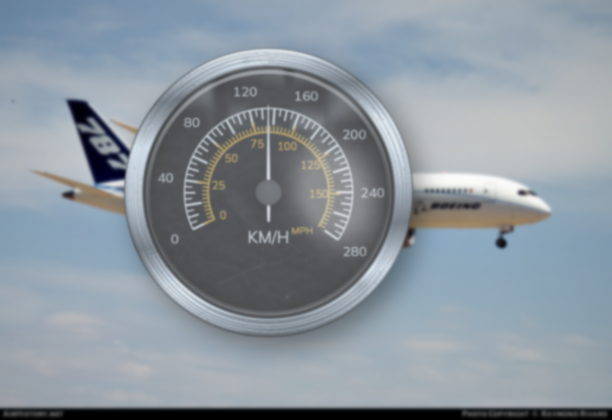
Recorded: 135 km/h
